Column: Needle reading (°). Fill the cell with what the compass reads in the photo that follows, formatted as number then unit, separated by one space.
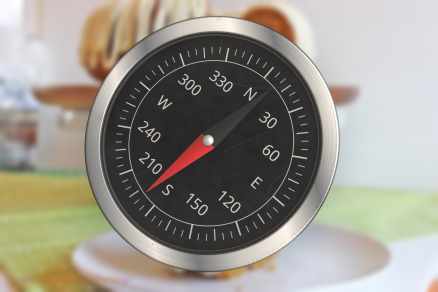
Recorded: 190 °
